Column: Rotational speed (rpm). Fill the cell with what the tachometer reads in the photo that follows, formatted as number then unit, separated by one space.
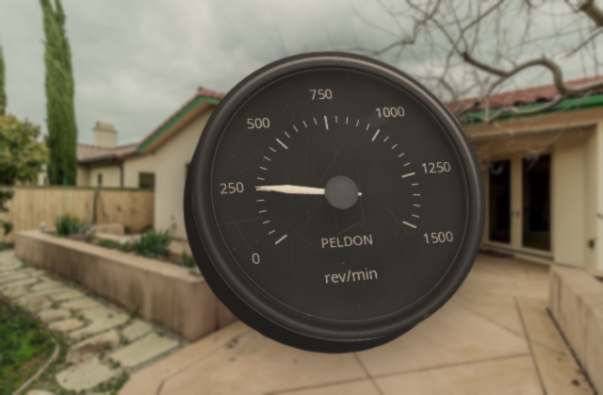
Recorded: 250 rpm
